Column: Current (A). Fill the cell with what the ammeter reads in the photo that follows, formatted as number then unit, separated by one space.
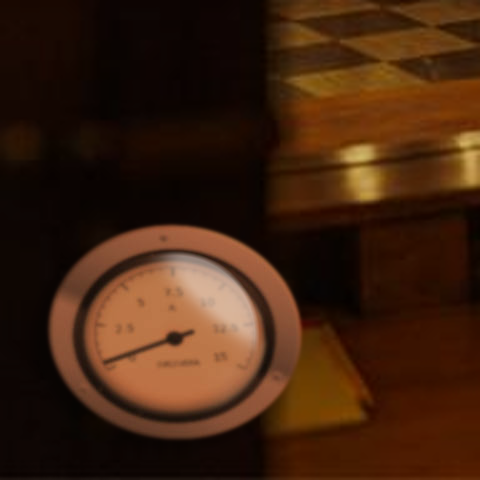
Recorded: 0.5 A
